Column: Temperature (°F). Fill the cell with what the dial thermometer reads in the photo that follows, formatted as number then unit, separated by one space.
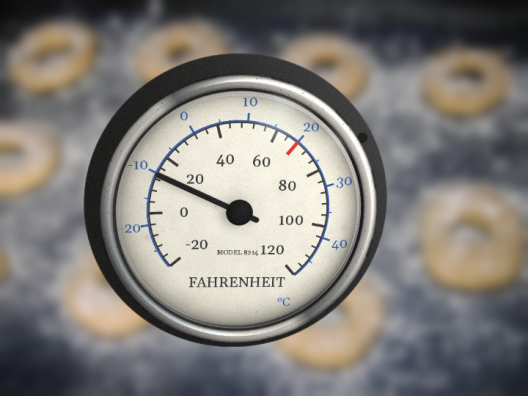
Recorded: 14 °F
